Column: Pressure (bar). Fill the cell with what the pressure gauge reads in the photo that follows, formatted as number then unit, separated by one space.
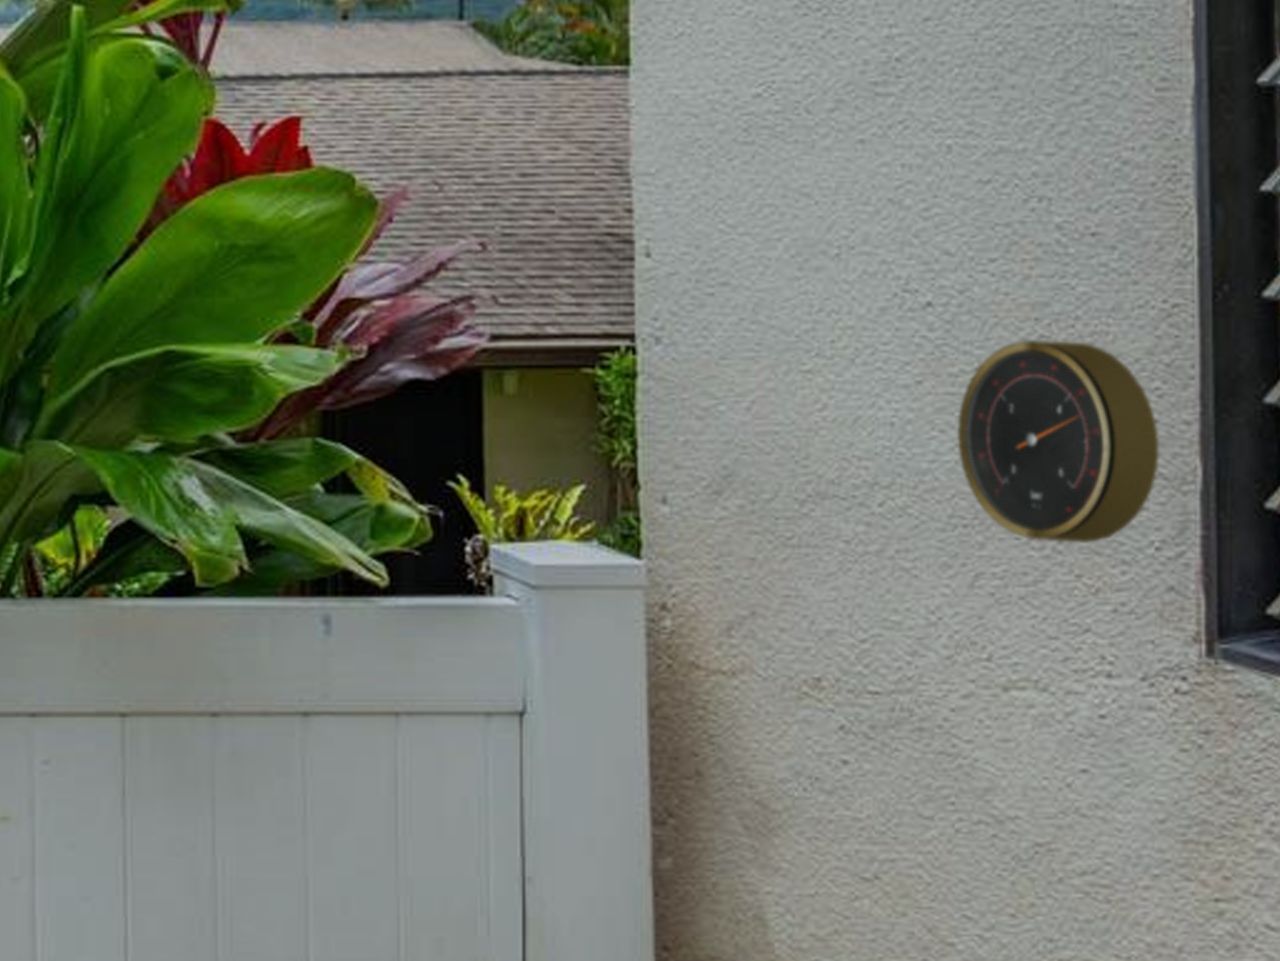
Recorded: 4.5 bar
